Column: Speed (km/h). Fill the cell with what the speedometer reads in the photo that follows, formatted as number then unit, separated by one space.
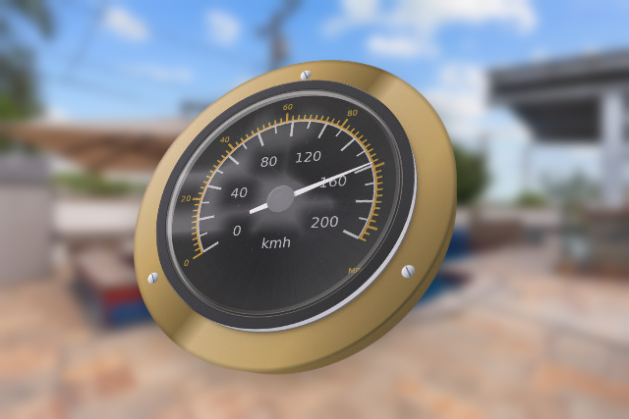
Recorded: 160 km/h
